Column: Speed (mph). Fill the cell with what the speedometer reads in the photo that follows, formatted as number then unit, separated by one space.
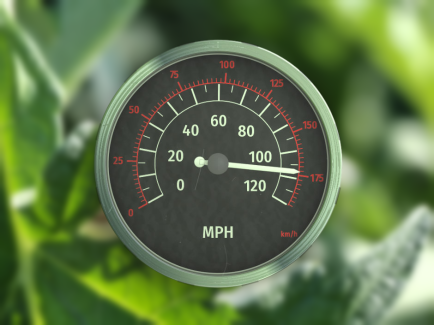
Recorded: 107.5 mph
